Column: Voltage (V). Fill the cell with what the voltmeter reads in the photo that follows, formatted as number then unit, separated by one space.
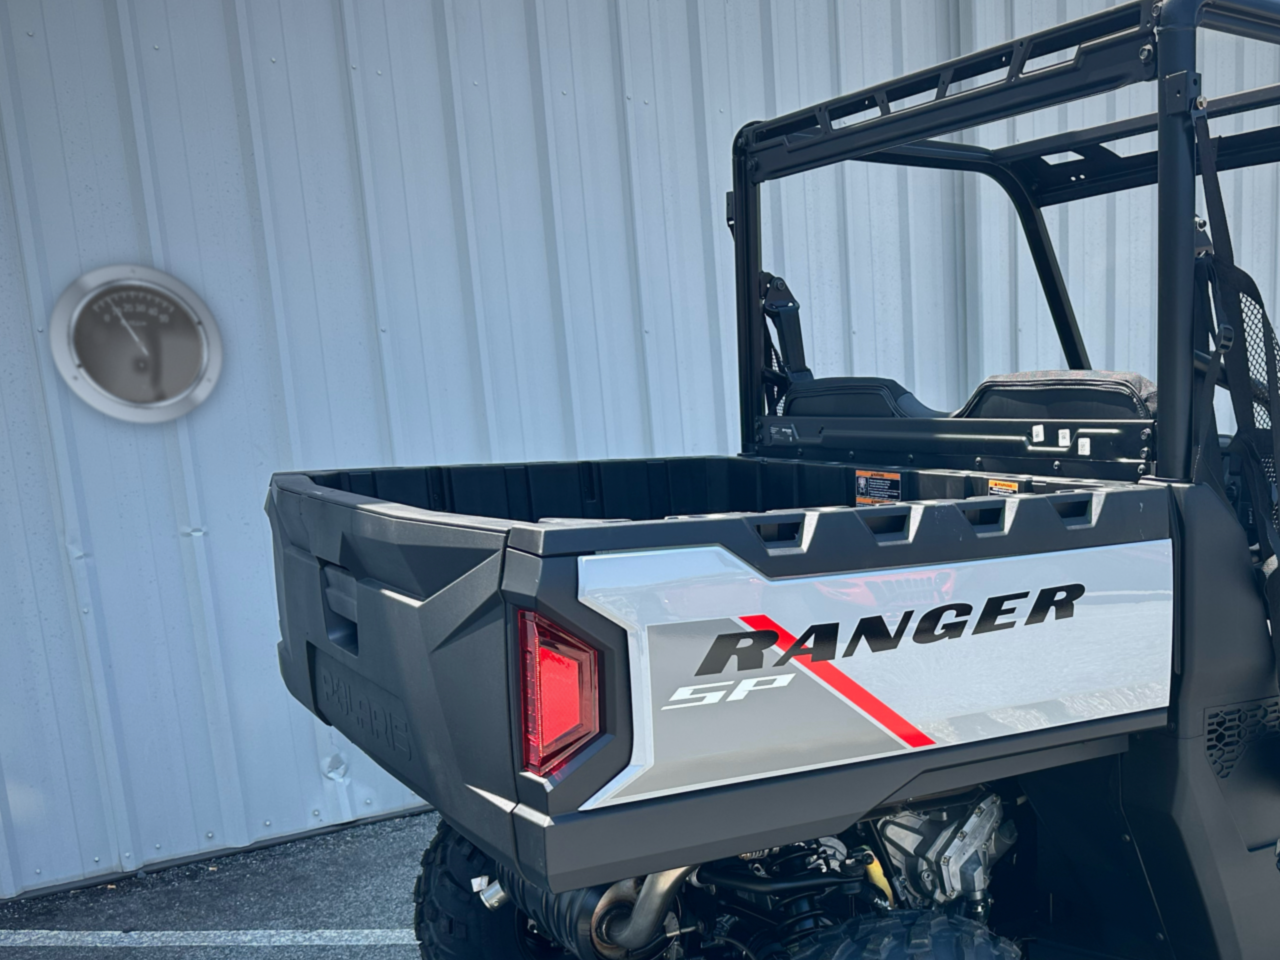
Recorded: 10 V
